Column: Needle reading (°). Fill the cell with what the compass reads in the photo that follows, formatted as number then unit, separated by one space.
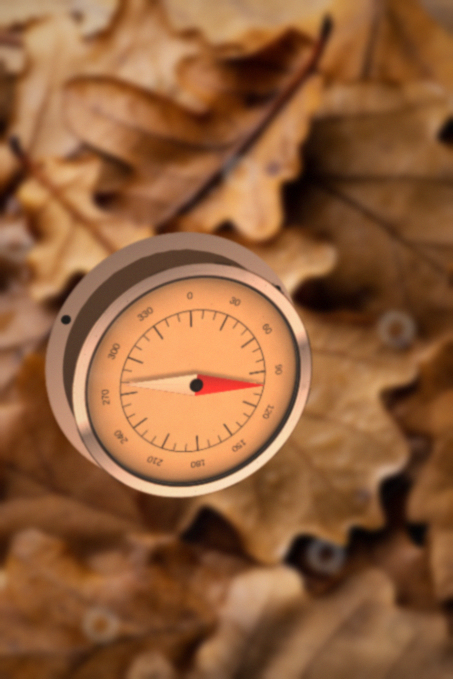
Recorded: 100 °
